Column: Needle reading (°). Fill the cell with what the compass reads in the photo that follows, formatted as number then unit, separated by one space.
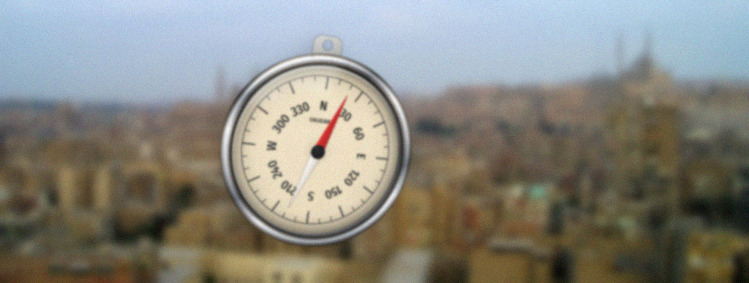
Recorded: 20 °
